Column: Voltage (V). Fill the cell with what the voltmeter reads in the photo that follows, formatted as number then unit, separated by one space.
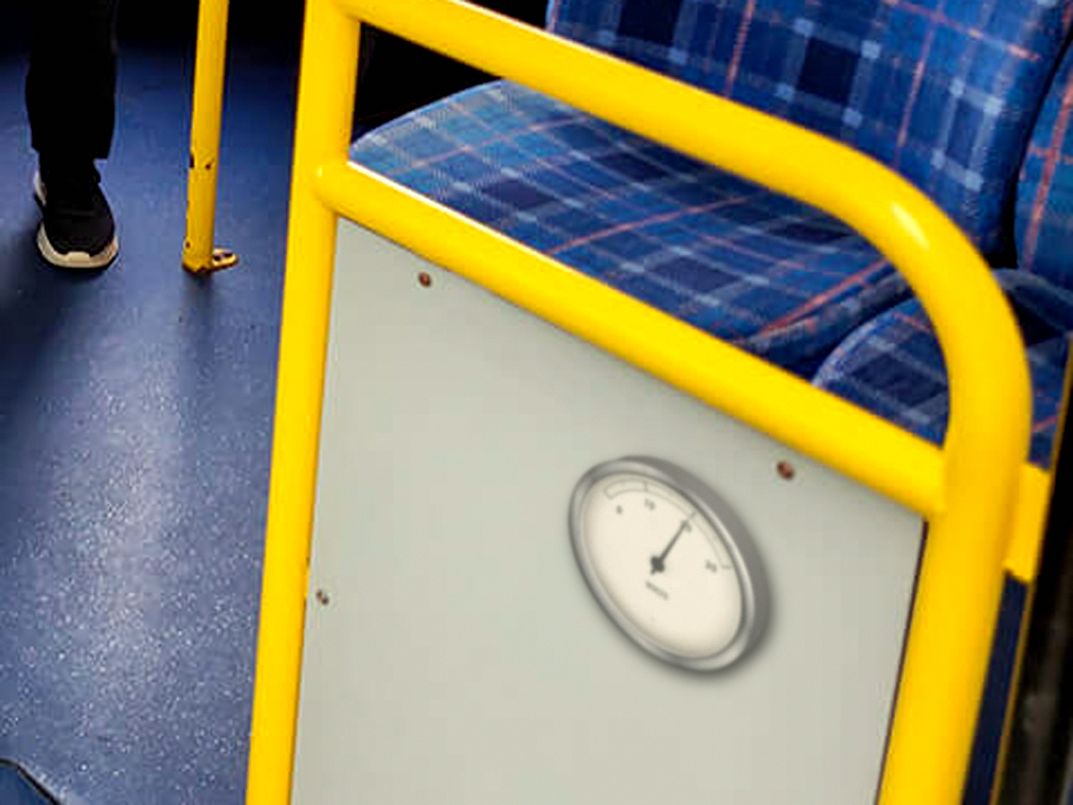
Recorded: 20 V
